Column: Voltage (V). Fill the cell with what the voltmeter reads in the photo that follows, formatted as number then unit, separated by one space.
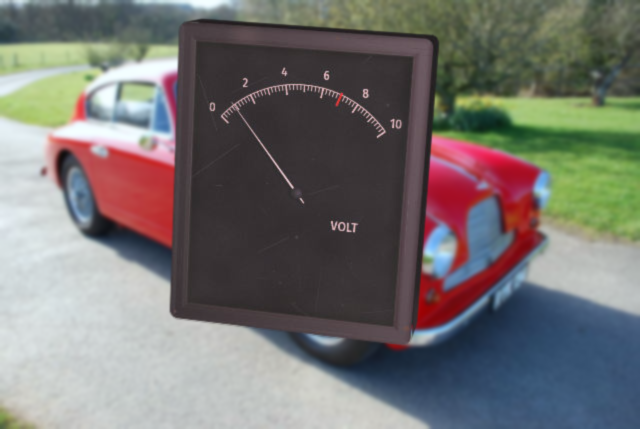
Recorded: 1 V
